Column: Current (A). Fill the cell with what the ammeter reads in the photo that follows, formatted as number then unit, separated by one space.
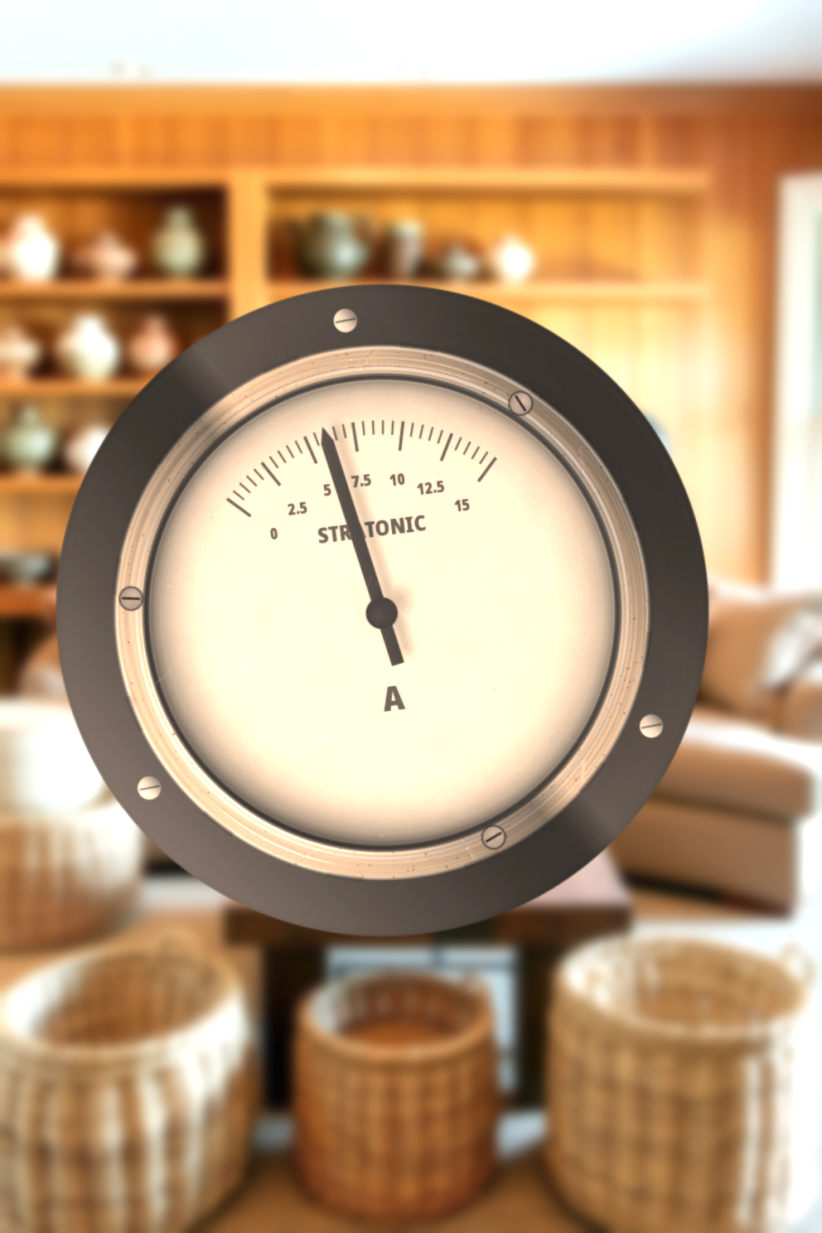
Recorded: 6 A
